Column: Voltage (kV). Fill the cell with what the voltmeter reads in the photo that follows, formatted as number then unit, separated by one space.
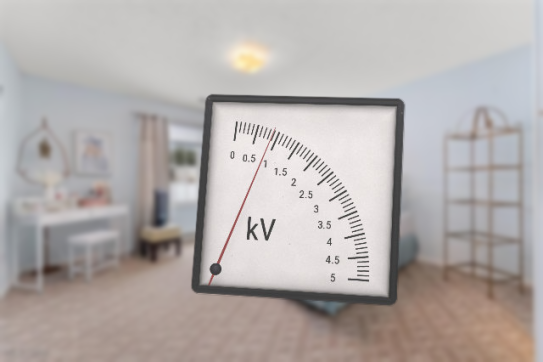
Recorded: 0.9 kV
